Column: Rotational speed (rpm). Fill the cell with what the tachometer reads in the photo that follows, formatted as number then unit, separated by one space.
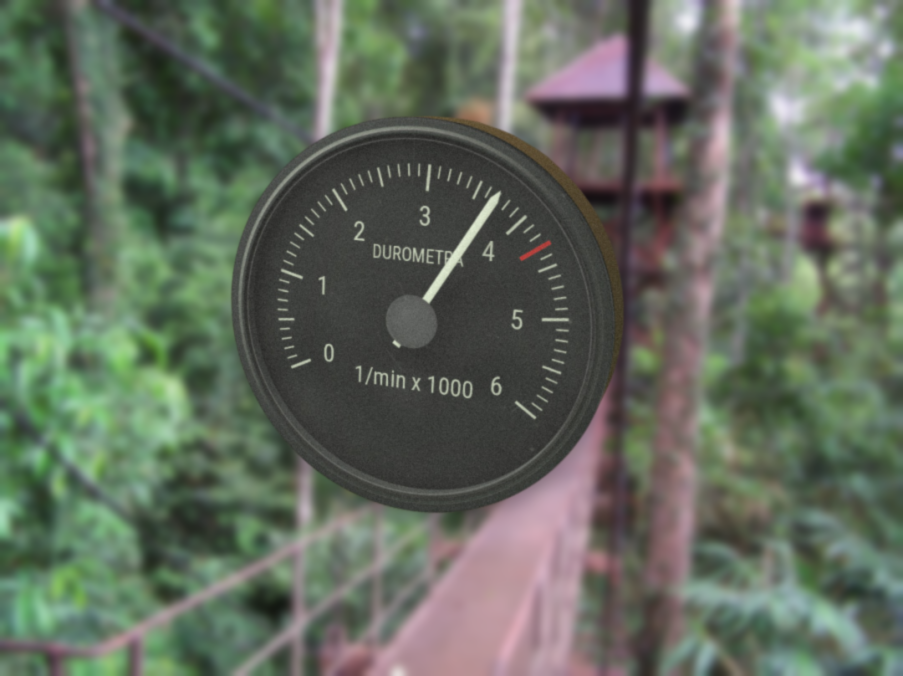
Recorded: 3700 rpm
